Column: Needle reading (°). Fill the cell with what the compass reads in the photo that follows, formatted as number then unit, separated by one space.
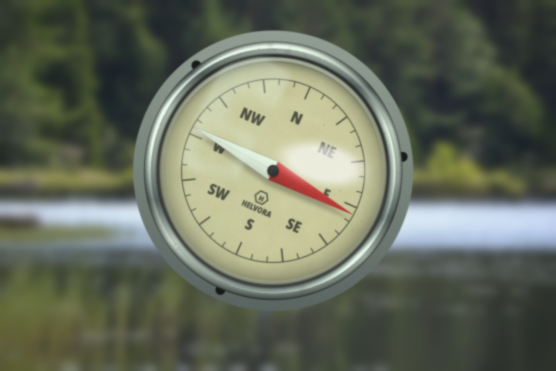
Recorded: 95 °
